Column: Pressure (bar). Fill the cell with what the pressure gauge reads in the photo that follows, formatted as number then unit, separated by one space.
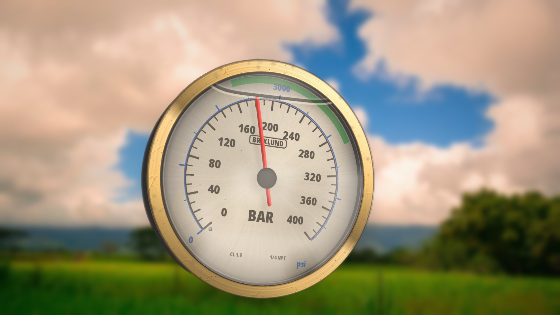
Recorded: 180 bar
